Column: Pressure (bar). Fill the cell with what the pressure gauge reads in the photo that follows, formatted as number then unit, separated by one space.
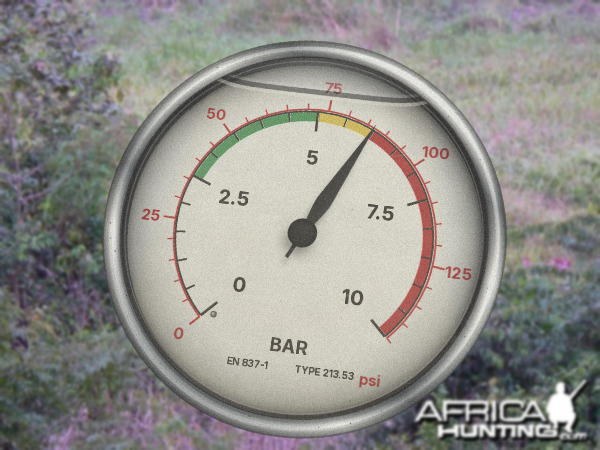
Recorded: 6 bar
